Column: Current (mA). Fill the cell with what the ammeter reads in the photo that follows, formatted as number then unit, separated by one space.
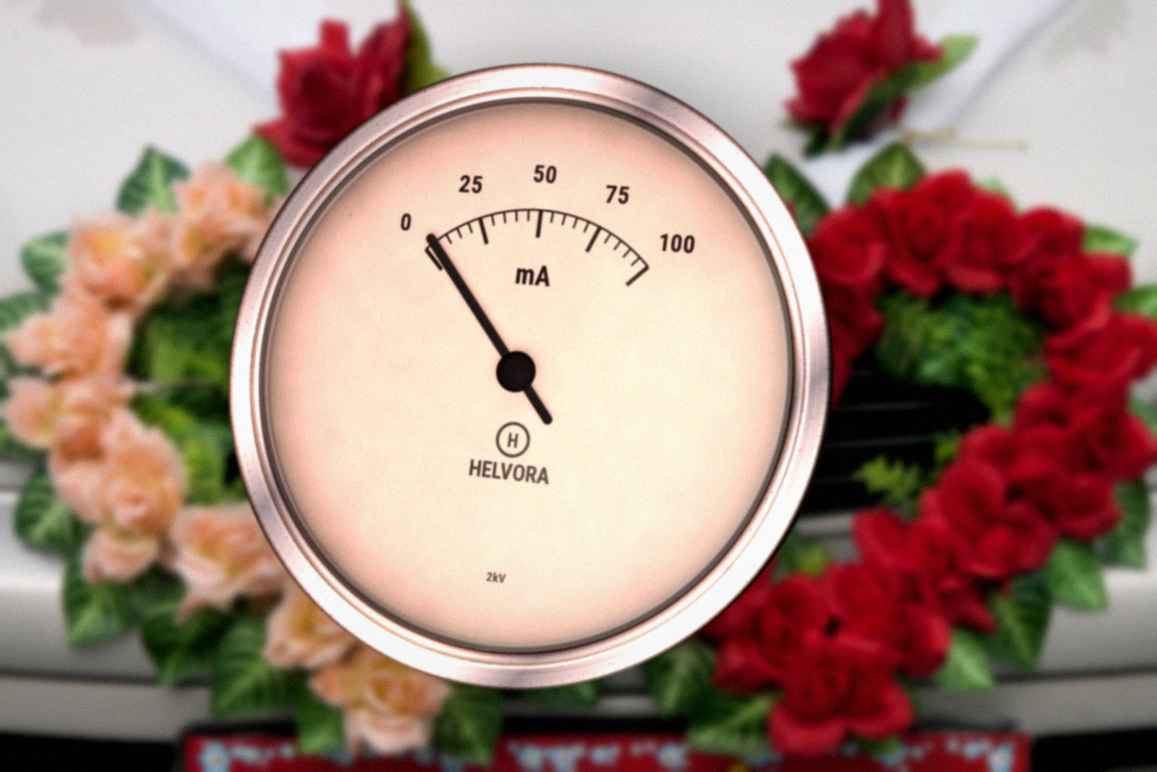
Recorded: 5 mA
